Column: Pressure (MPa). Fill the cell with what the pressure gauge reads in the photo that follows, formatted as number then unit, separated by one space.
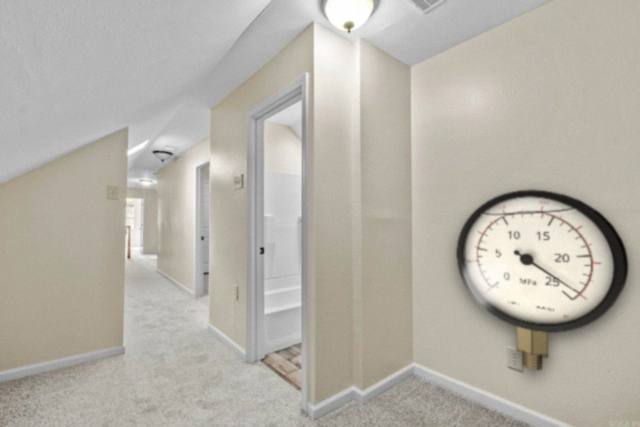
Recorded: 24 MPa
